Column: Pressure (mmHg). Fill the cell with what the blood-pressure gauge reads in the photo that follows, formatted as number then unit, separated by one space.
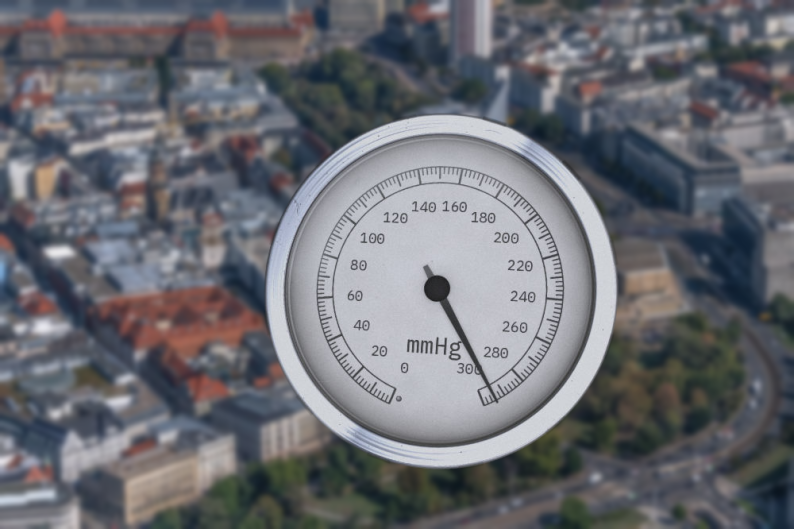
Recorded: 294 mmHg
